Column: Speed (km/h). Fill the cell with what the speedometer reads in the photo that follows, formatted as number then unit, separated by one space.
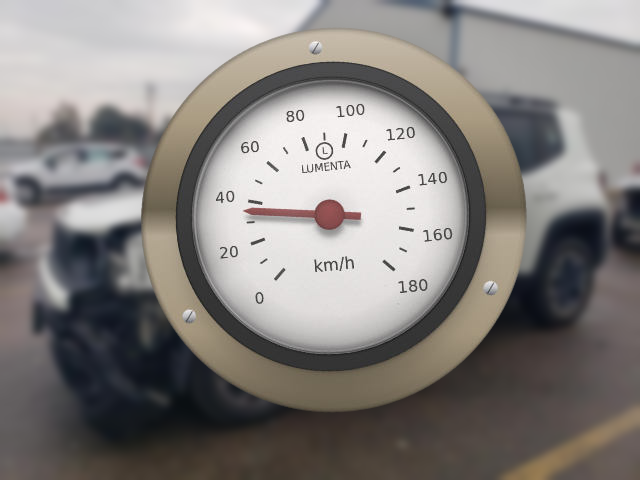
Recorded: 35 km/h
